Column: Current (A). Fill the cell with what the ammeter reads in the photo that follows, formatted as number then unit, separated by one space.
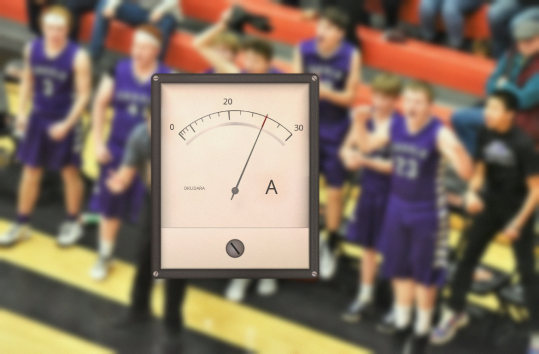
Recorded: 26 A
